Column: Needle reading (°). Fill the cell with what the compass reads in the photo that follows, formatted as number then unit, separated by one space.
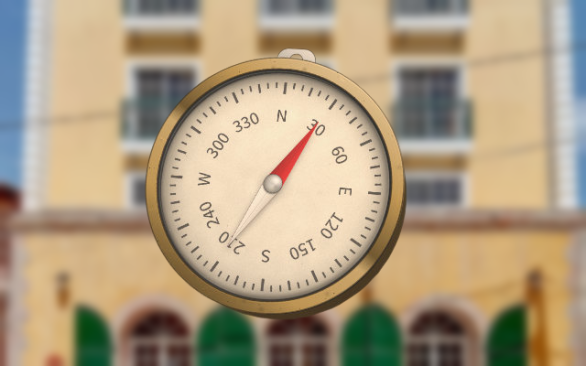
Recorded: 30 °
